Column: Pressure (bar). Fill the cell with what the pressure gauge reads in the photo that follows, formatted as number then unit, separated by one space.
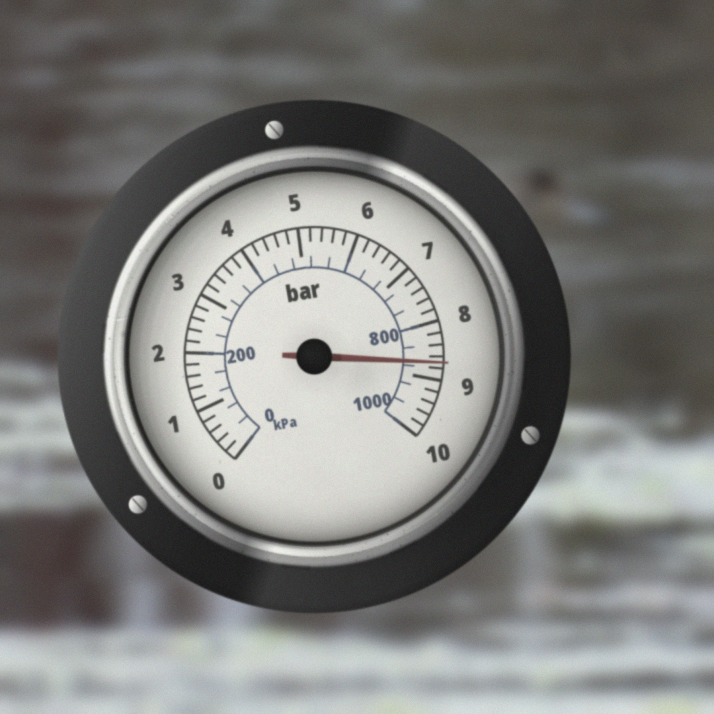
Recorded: 8.7 bar
